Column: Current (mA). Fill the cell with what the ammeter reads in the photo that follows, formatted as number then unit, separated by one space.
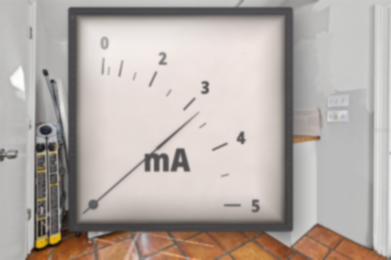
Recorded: 3.25 mA
